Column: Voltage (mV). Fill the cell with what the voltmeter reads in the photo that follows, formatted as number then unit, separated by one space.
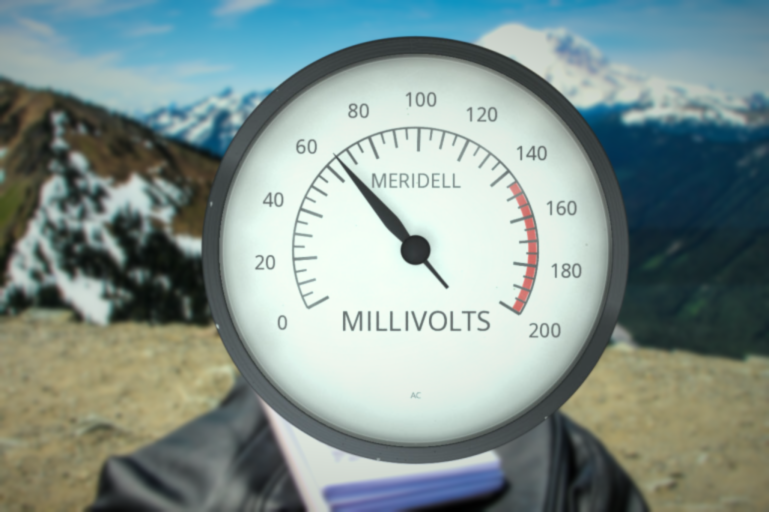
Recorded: 65 mV
